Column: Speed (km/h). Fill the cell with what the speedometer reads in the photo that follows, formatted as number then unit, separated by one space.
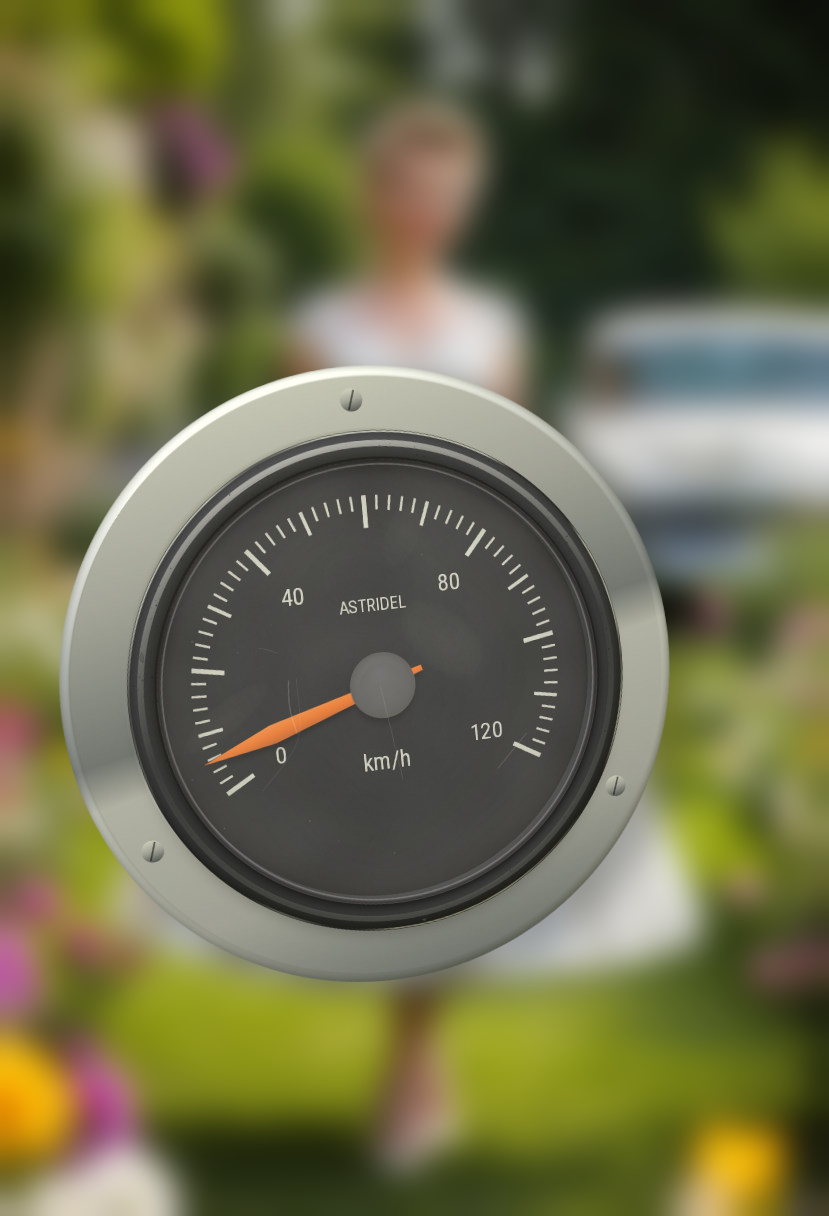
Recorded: 6 km/h
